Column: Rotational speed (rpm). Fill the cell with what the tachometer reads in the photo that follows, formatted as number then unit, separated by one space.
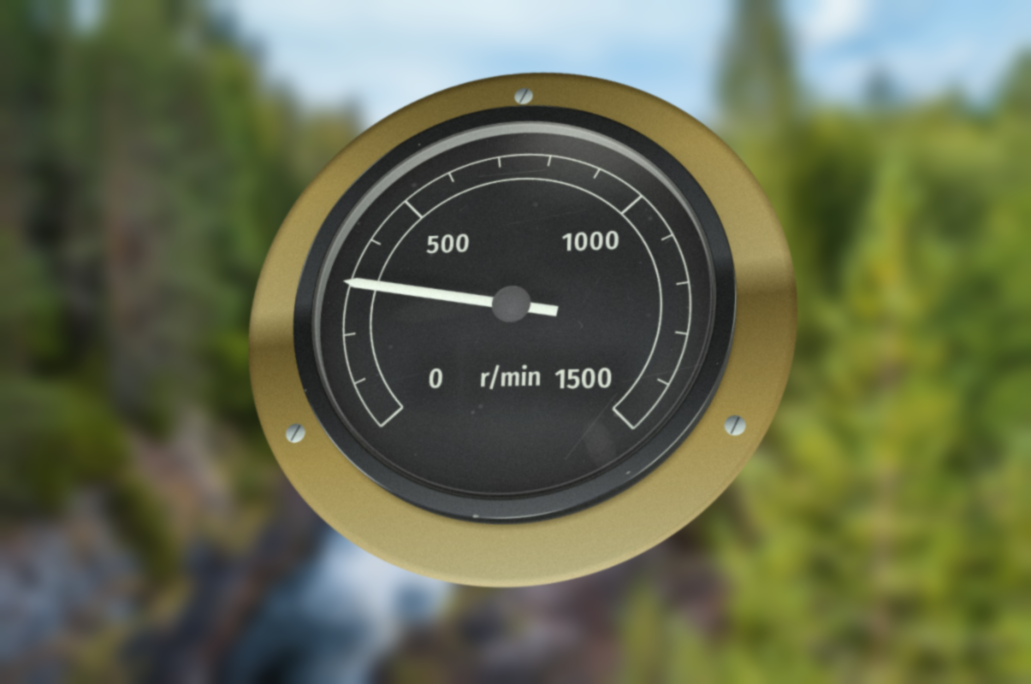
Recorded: 300 rpm
